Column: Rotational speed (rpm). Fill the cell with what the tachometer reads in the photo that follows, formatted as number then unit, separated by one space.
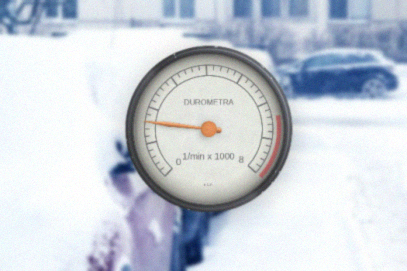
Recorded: 1600 rpm
